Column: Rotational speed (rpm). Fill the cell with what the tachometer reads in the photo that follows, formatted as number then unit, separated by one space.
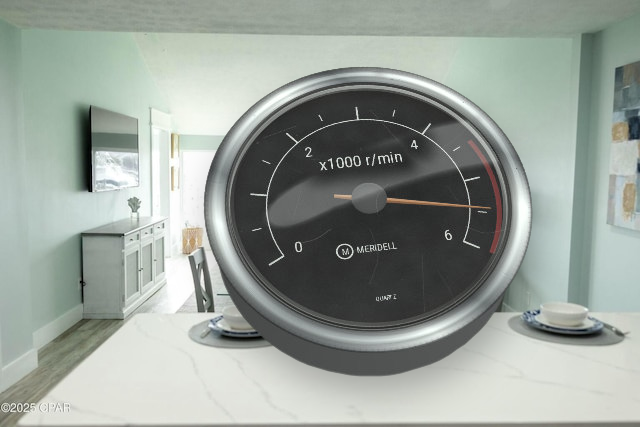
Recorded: 5500 rpm
